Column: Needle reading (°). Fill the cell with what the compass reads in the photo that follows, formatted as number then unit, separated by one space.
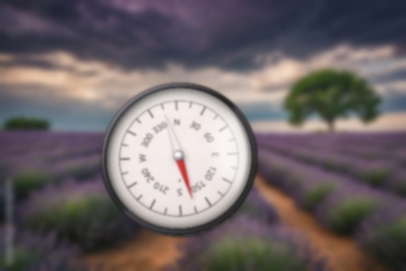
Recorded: 165 °
